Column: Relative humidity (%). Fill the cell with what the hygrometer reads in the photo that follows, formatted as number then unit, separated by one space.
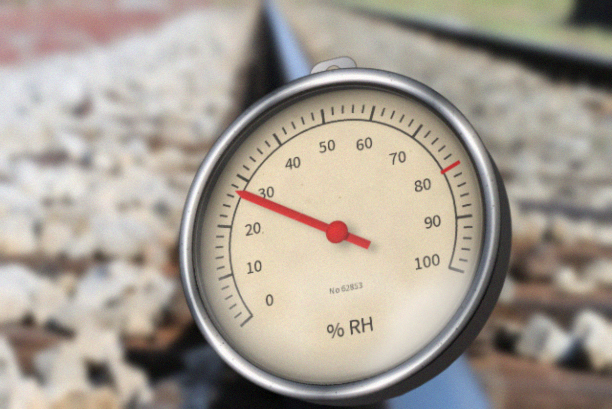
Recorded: 27 %
